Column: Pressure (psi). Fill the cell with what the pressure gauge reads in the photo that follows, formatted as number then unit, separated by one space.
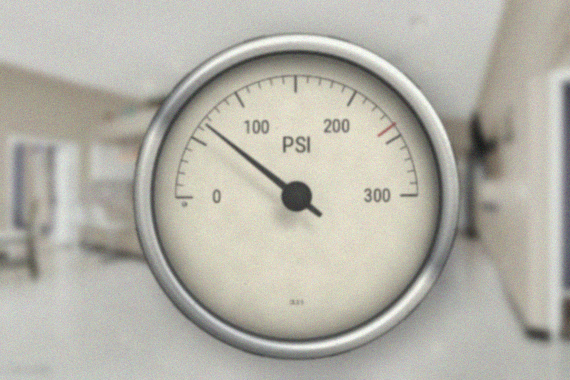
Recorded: 65 psi
